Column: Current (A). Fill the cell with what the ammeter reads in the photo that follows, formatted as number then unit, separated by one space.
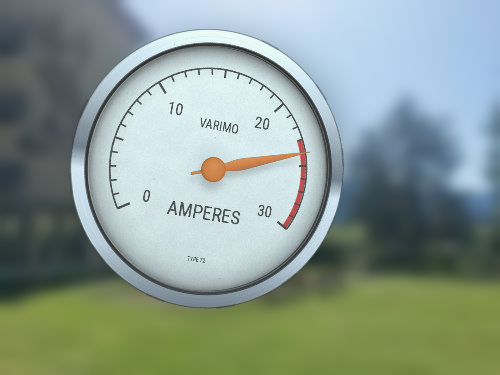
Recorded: 24 A
